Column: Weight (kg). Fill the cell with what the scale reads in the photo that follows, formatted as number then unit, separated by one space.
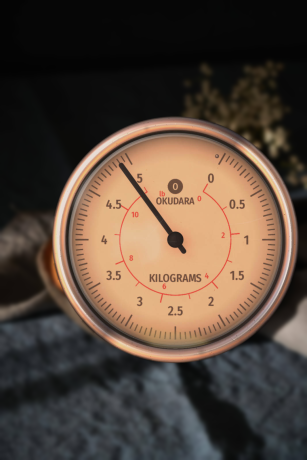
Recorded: 4.9 kg
